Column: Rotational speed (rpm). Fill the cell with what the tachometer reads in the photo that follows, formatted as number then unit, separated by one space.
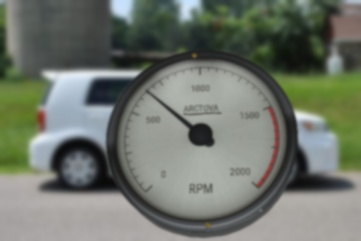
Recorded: 650 rpm
